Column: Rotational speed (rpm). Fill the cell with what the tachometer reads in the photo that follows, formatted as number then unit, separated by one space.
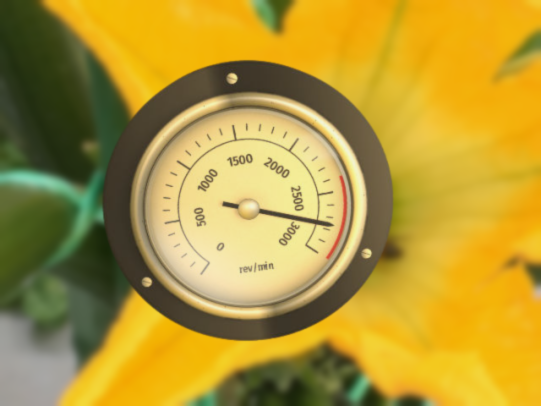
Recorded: 2750 rpm
